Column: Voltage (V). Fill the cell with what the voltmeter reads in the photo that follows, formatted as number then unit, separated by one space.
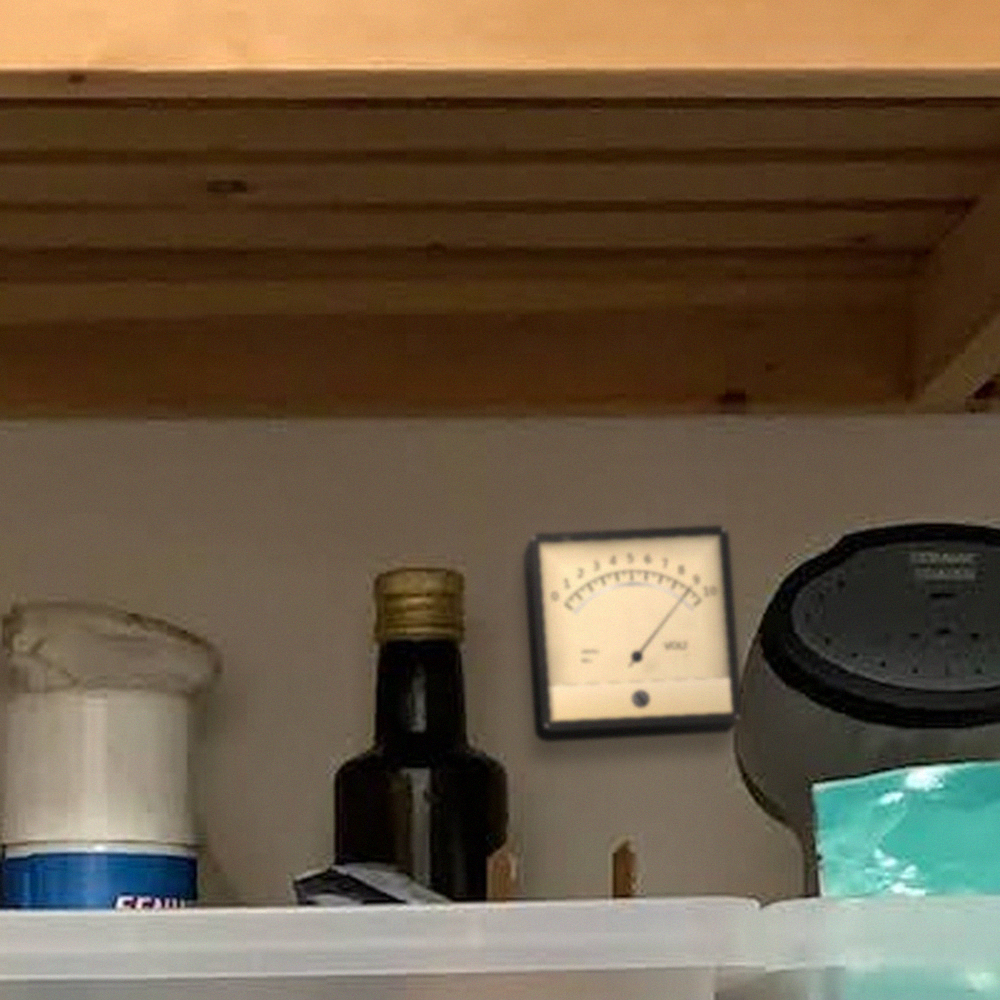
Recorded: 9 V
